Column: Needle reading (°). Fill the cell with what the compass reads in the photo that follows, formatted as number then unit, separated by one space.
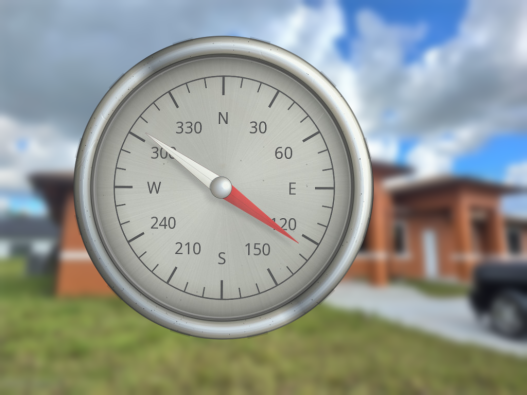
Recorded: 125 °
